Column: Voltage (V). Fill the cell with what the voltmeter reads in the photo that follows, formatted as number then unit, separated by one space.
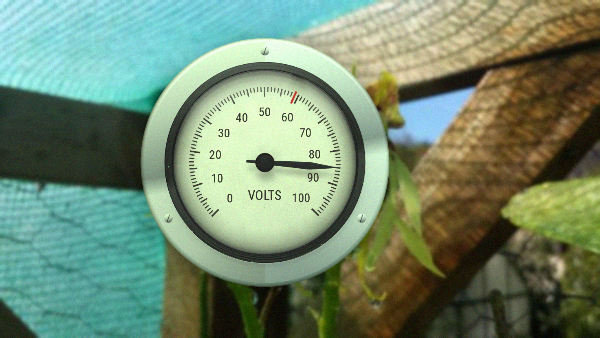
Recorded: 85 V
